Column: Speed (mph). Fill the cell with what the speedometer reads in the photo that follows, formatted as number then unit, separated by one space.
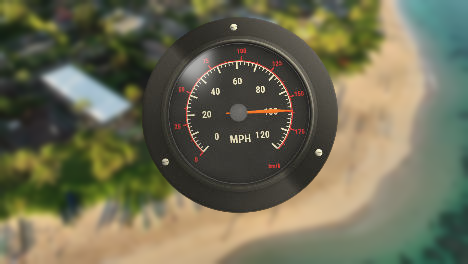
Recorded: 100 mph
